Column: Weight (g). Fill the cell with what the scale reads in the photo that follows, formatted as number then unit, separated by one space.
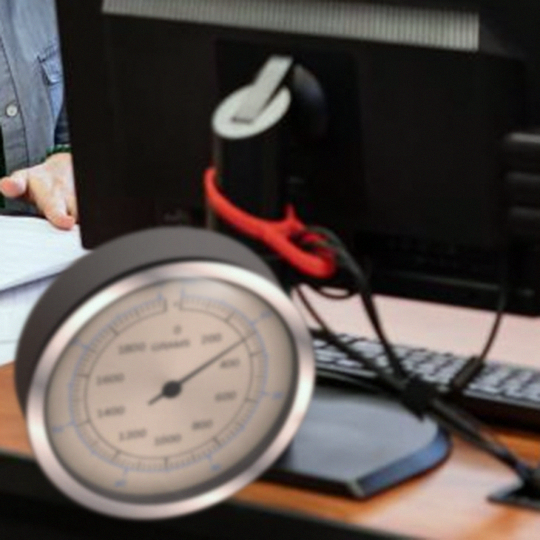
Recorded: 300 g
